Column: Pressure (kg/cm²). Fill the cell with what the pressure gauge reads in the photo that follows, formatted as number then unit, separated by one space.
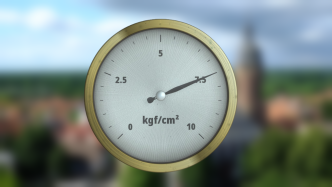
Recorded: 7.5 kg/cm²
